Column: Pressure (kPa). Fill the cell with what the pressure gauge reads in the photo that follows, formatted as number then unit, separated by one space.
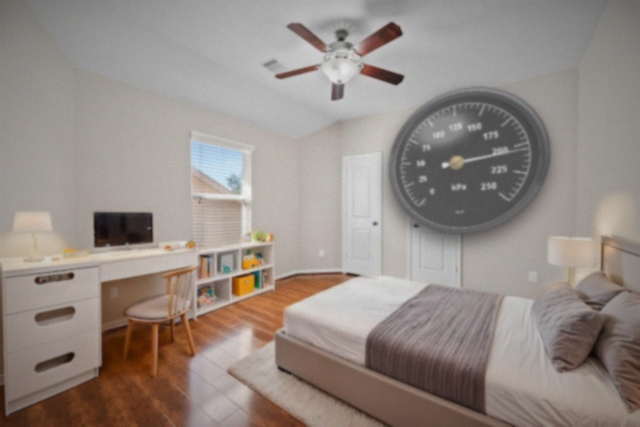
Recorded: 205 kPa
